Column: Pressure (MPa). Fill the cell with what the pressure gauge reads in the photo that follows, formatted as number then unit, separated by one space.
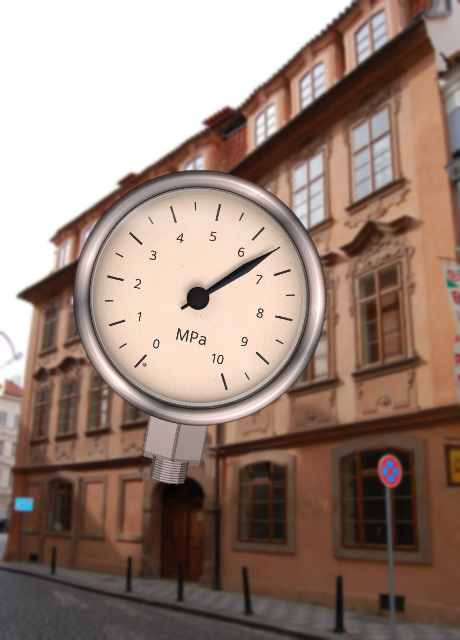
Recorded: 6.5 MPa
